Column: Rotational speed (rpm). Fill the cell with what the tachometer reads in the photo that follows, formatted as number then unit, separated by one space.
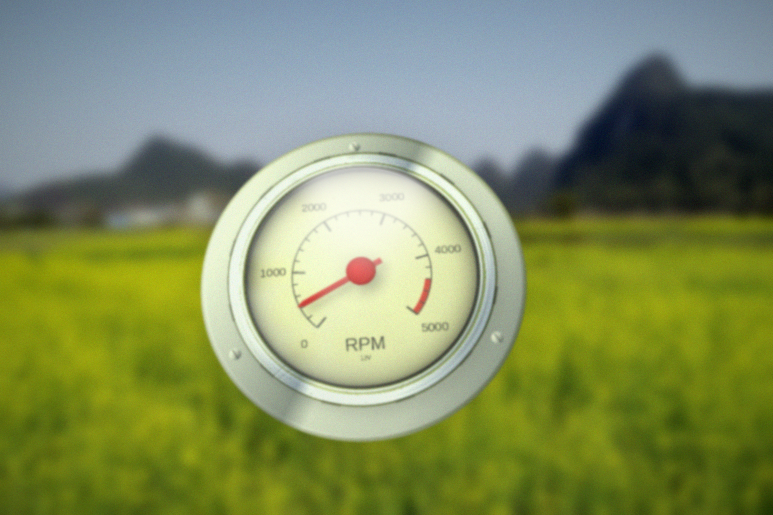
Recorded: 400 rpm
